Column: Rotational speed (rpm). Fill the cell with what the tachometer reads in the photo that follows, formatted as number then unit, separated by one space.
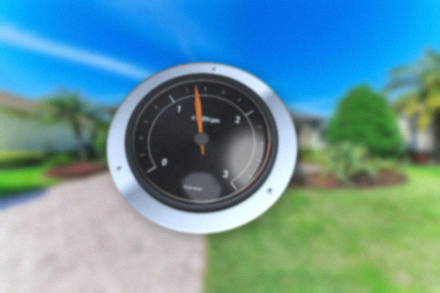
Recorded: 1300 rpm
